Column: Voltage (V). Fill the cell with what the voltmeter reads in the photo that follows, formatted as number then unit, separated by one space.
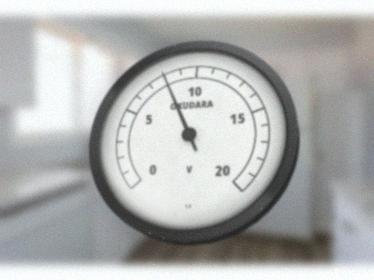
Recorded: 8 V
